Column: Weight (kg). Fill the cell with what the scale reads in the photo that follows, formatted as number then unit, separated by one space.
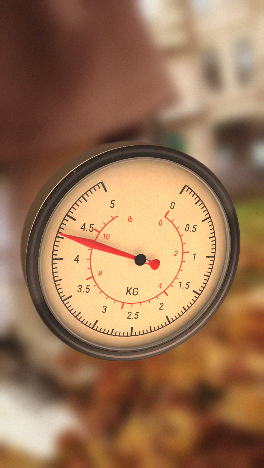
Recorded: 4.3 kg
